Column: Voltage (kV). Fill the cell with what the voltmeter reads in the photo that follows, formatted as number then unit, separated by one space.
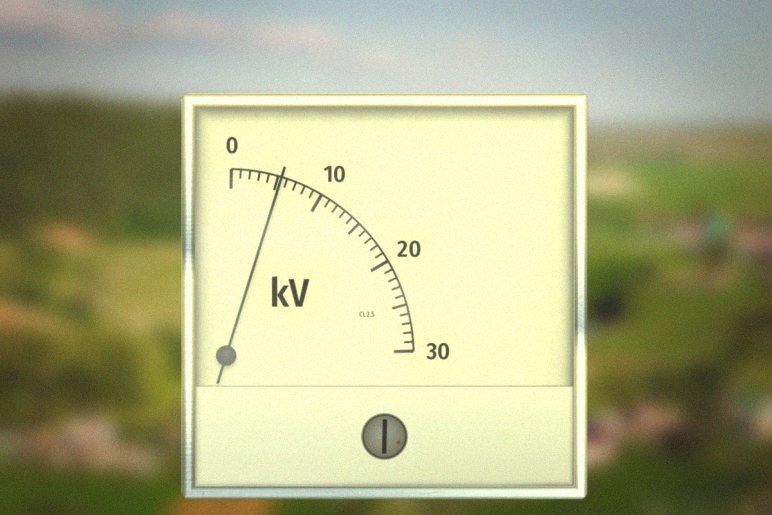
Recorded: 5.5 kV
